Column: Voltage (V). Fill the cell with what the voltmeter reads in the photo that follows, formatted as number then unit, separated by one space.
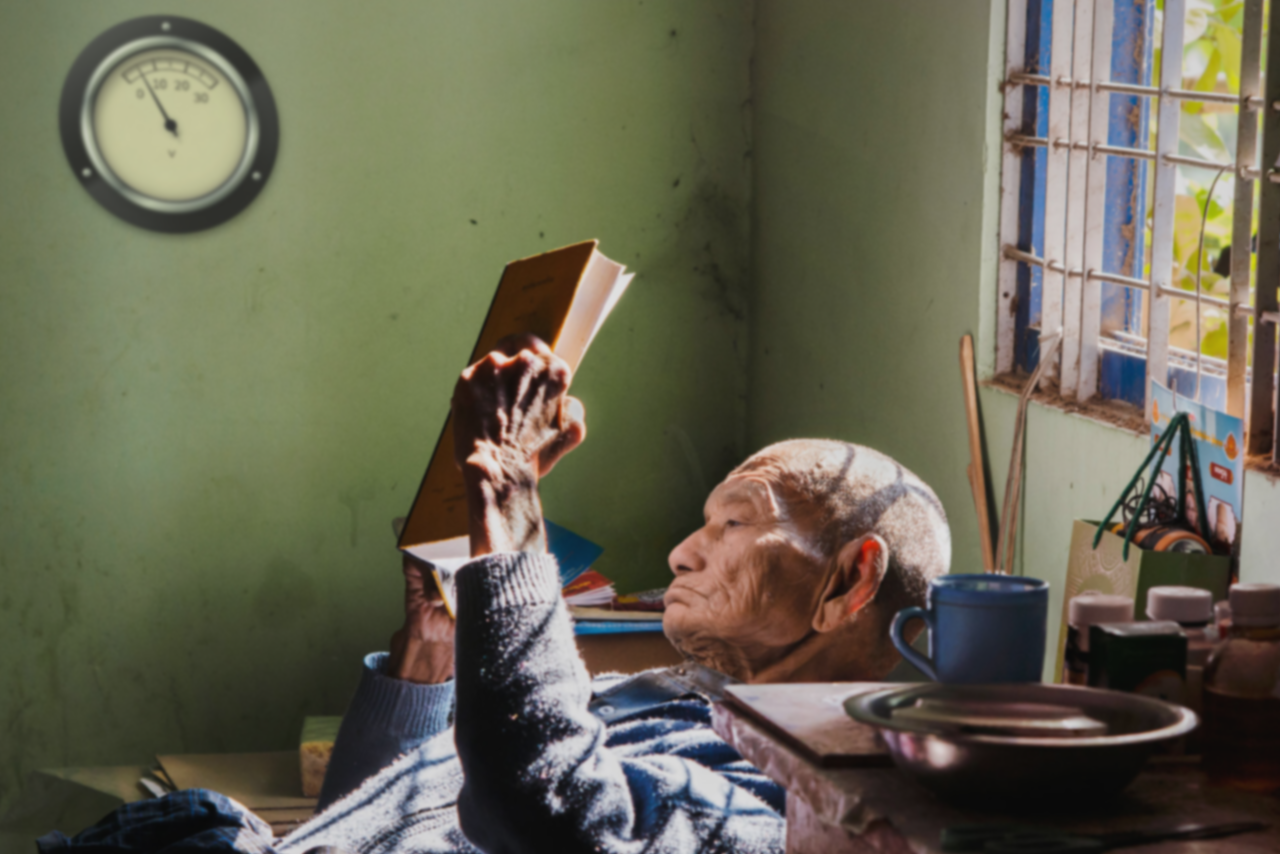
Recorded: 5 V
